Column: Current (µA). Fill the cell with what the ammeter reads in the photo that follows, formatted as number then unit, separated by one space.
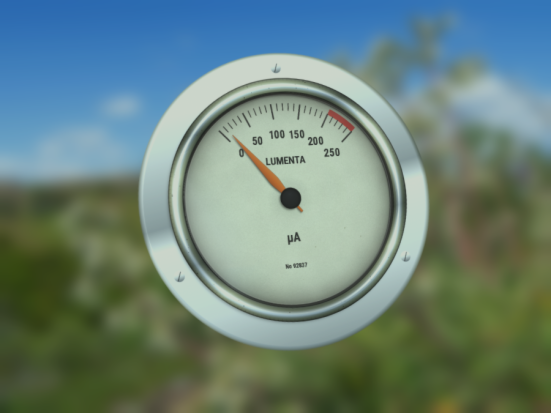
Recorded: 10 µA
